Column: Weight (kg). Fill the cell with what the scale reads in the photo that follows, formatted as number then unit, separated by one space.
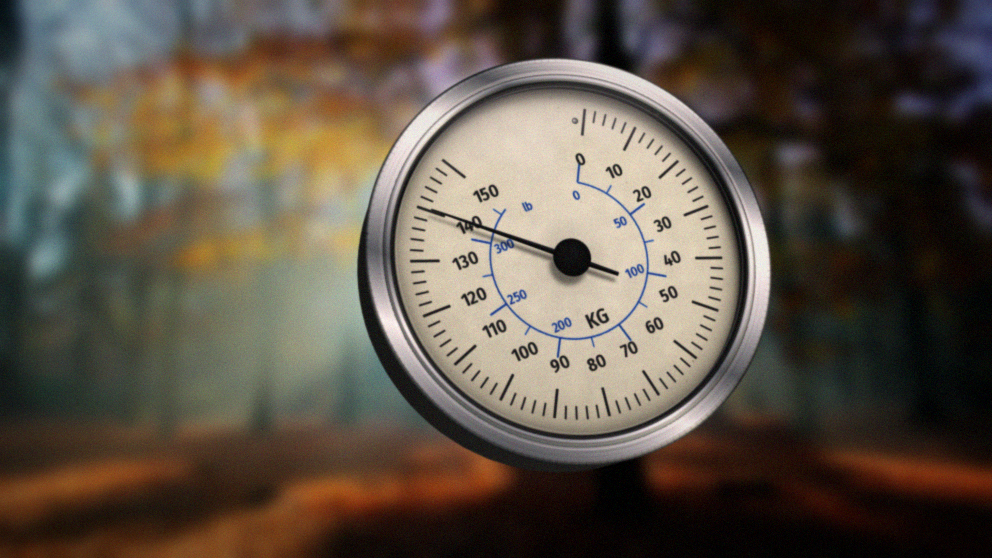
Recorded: 140 kg
